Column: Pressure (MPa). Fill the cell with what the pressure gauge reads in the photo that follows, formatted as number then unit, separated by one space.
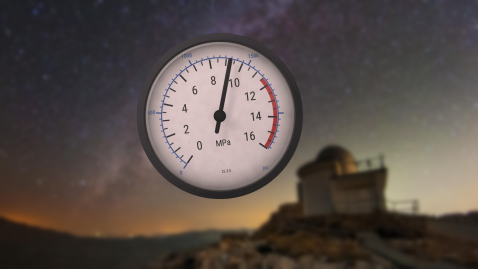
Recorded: 9.25 MPa
